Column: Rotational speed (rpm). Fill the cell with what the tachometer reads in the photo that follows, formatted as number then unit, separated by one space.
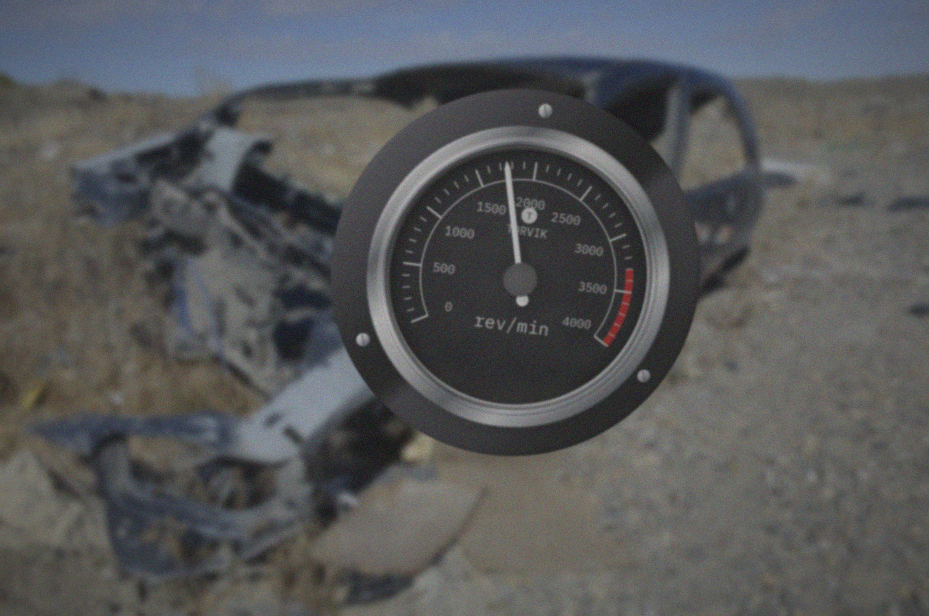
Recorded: 1750 rpm
